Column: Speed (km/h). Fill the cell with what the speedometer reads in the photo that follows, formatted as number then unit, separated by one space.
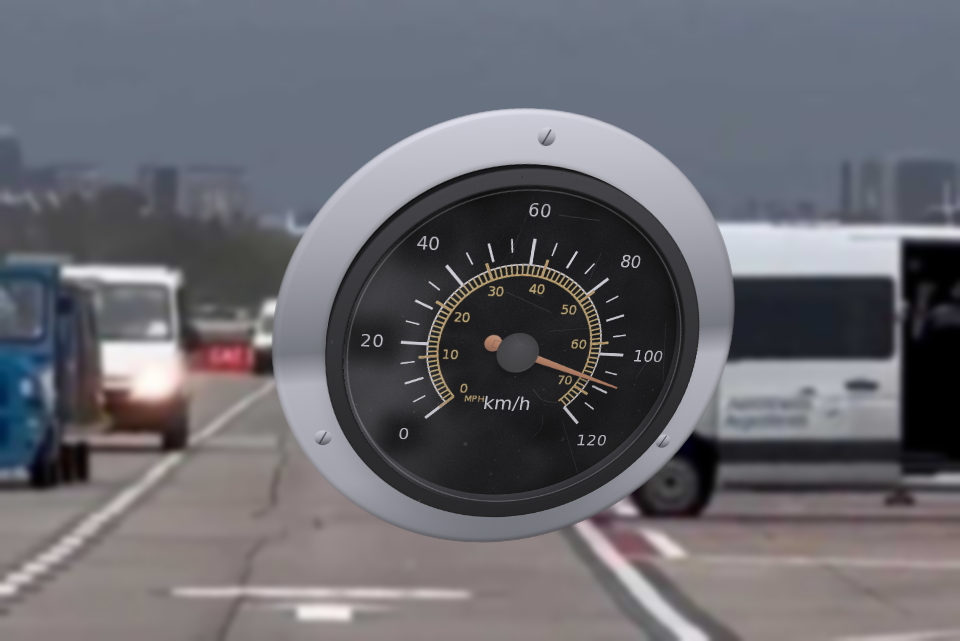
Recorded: 107.5 km/h
